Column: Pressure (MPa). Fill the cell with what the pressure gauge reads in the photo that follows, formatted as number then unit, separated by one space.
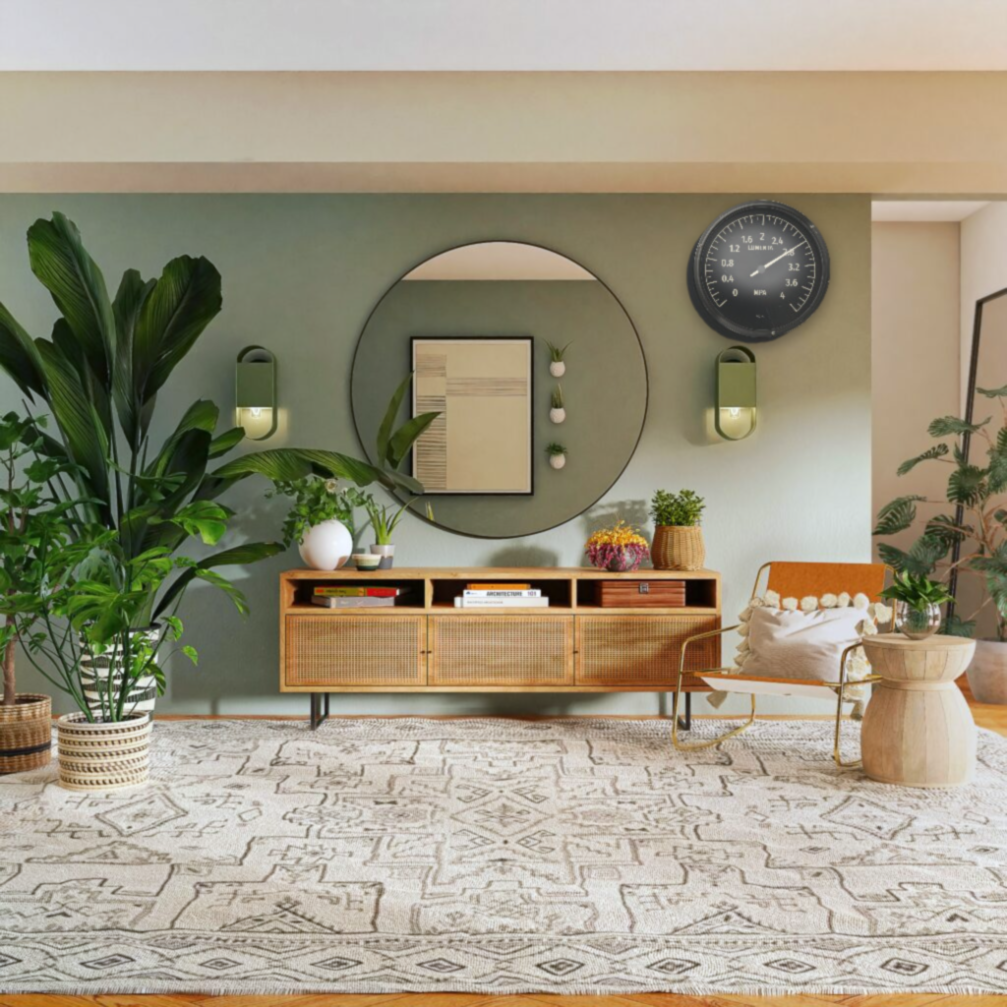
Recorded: 2.8 MPa
